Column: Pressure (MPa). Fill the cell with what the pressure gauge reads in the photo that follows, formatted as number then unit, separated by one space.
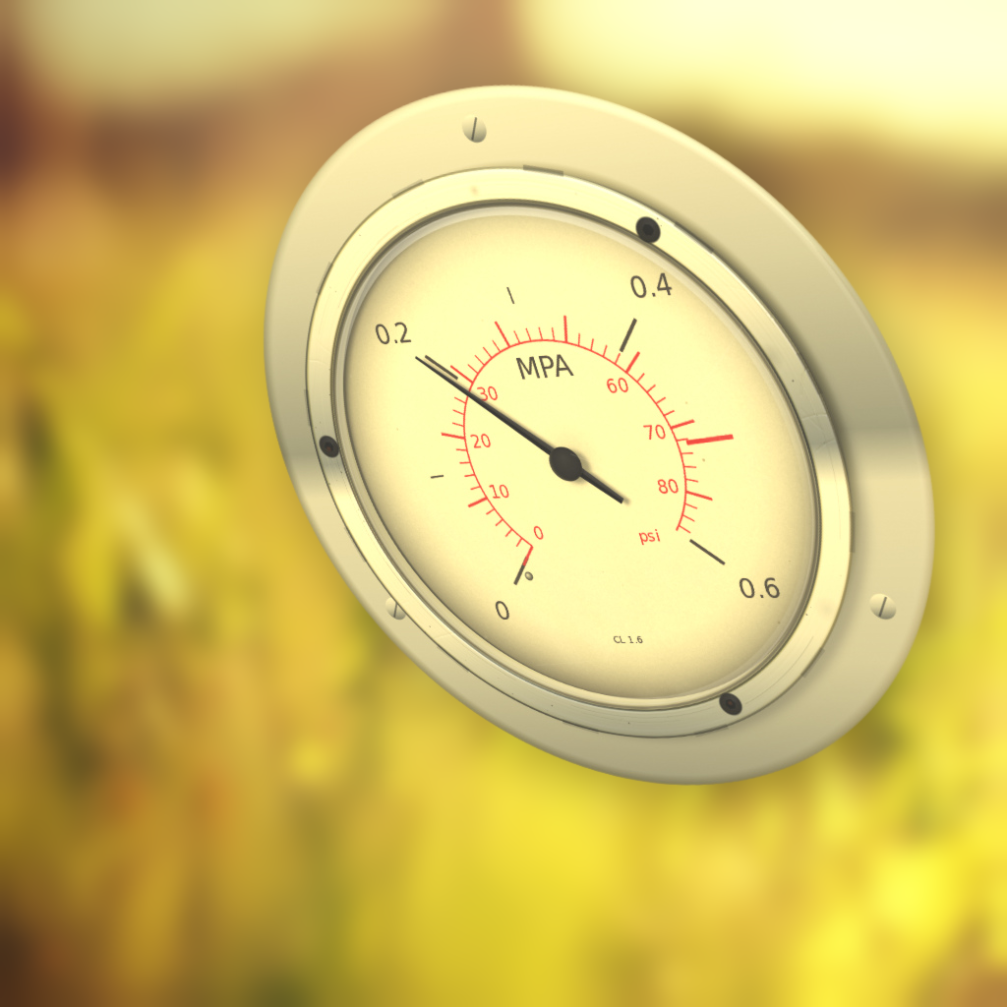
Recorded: 0.2 MPa
